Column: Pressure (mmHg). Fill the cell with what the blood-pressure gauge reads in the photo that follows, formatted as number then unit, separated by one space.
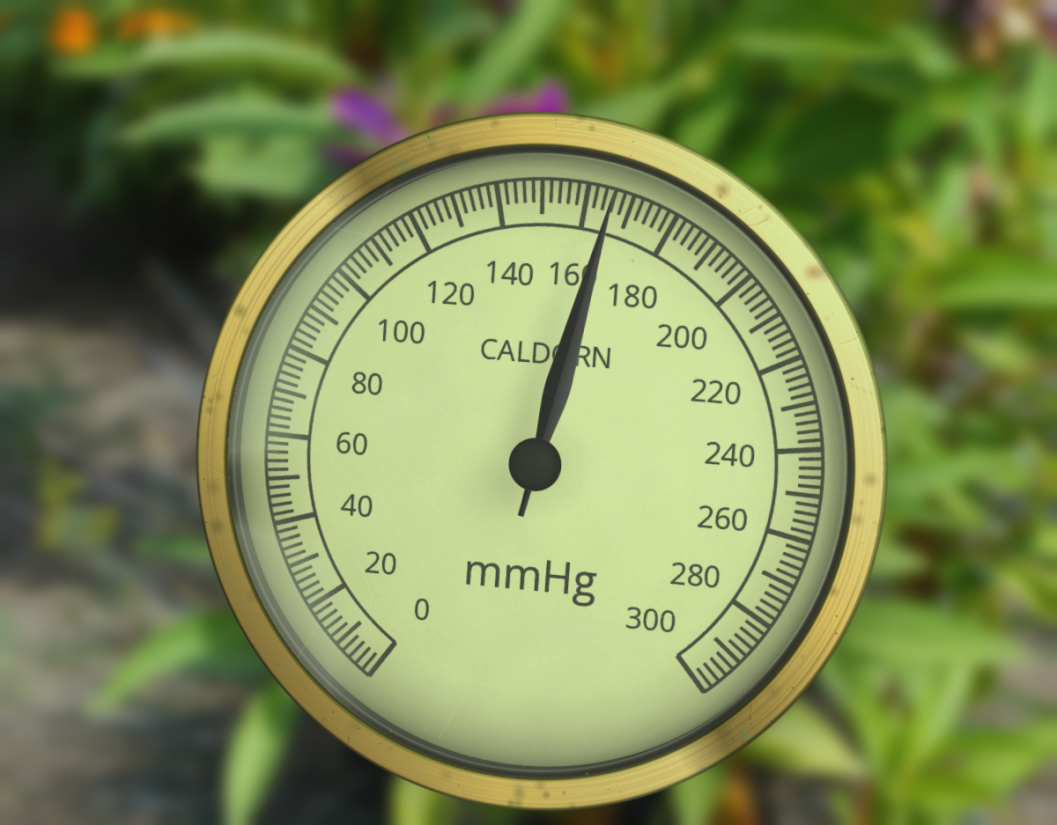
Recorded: 166 mmHg
